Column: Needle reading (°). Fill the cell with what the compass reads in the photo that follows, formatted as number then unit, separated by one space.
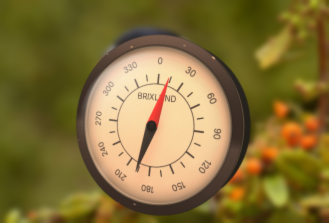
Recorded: 15 °
